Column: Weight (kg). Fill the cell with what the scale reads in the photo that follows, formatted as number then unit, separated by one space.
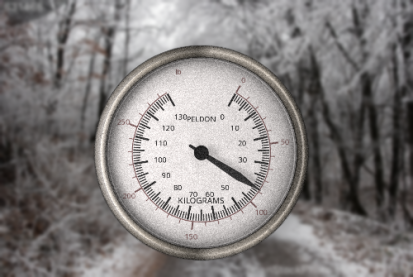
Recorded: 40 kg
